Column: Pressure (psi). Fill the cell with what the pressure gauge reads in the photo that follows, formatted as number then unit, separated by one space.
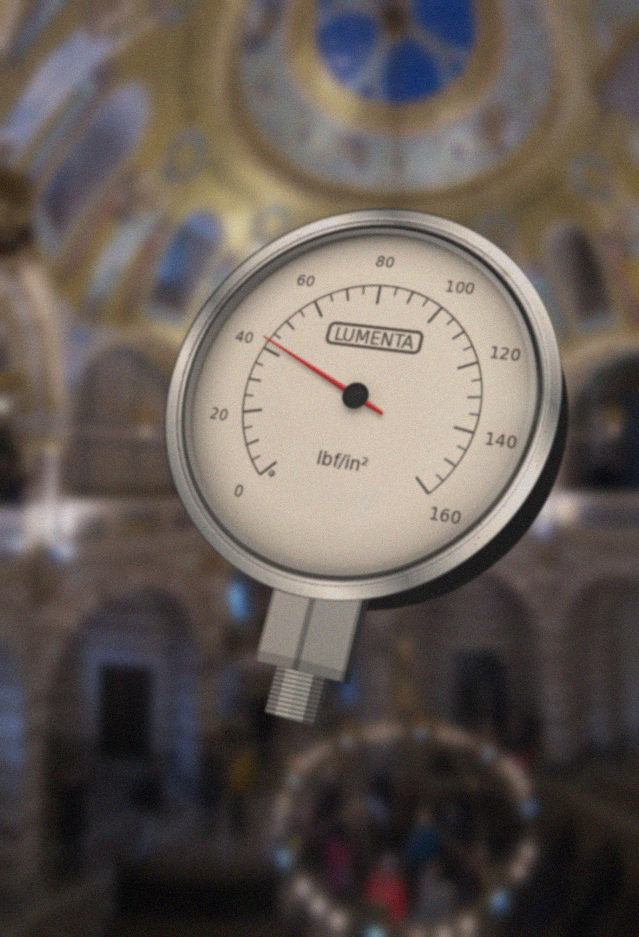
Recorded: 42.5 psi
